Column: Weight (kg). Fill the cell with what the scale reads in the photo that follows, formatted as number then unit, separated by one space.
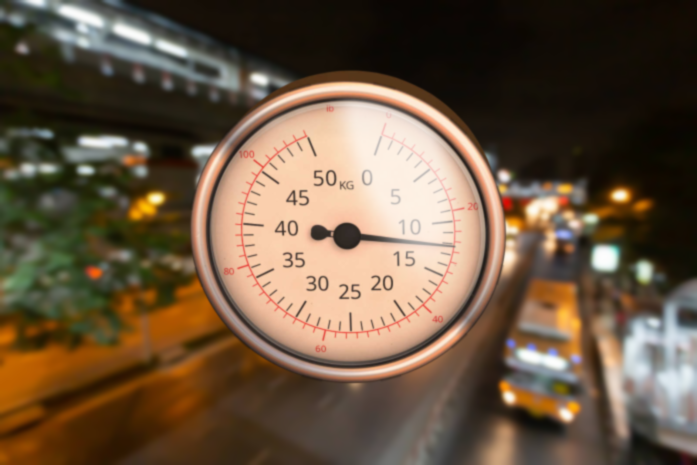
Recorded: 12 kg
